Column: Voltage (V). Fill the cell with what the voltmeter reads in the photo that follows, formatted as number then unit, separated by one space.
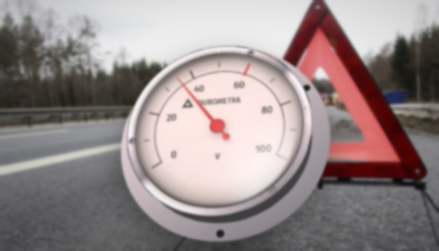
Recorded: 35 V
